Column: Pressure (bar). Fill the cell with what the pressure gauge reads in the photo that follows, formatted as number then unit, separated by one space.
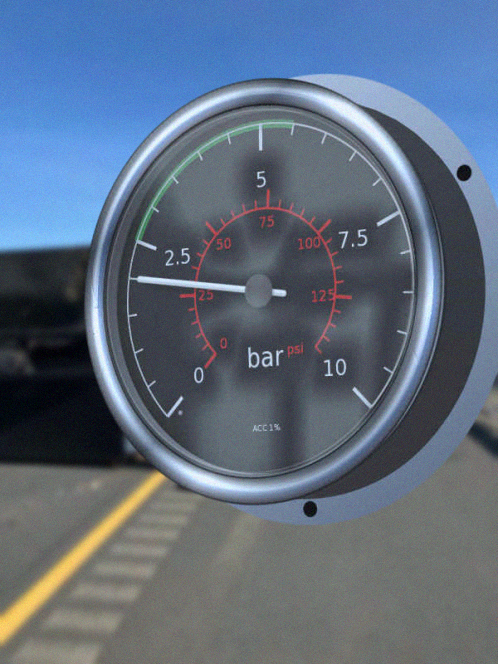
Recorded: 2 bar
